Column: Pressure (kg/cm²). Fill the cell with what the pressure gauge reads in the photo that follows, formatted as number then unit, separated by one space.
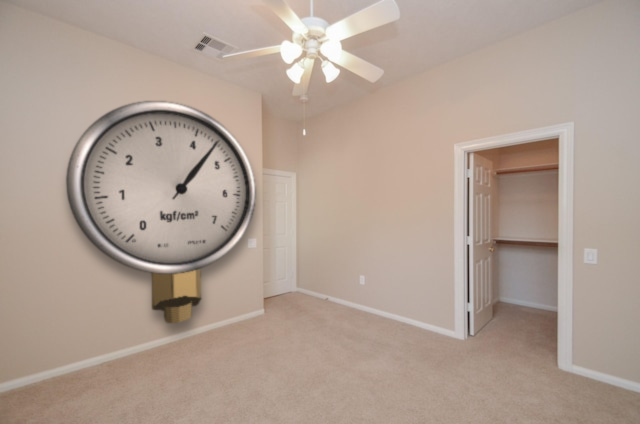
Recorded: 4.5 kg/cm²
